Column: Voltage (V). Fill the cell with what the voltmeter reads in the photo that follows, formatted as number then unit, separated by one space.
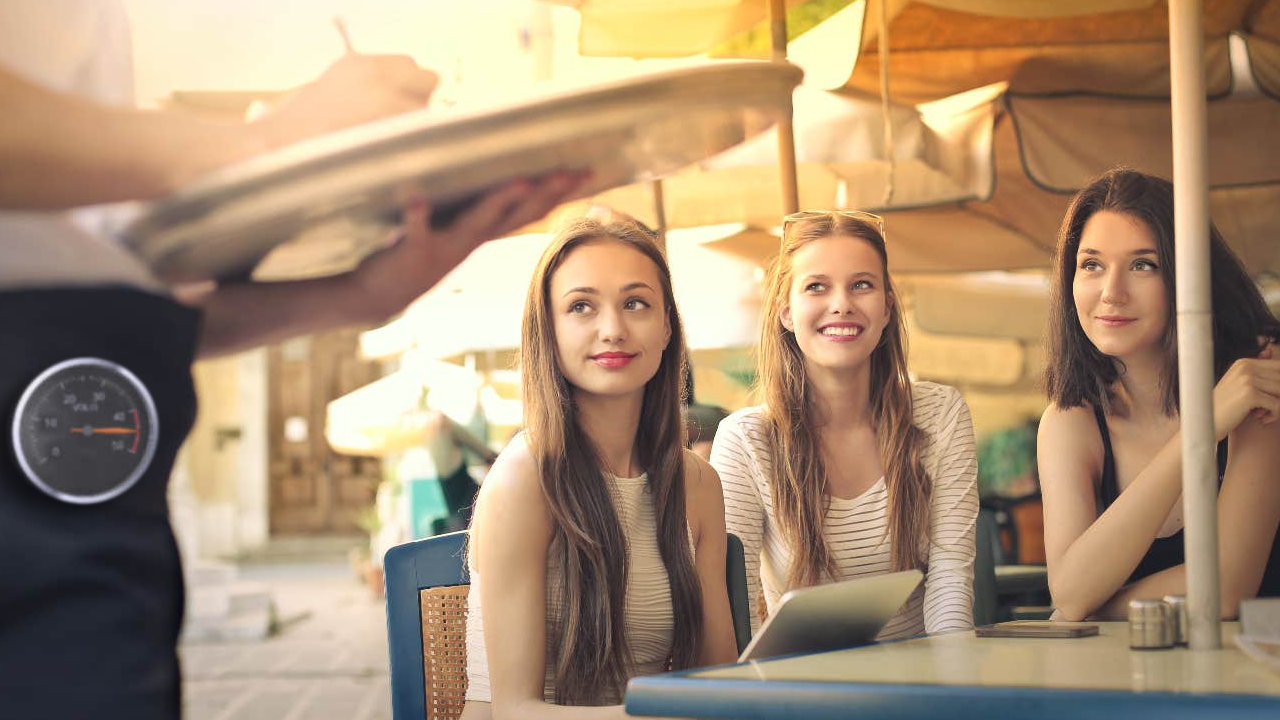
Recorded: 45 V
